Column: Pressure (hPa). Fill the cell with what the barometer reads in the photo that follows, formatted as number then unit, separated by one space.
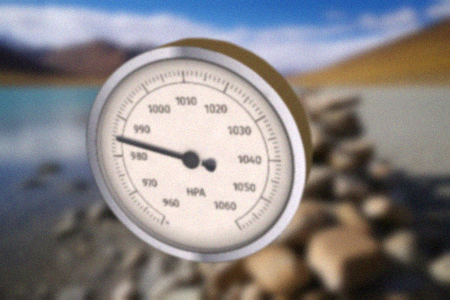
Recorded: 985 hPa
